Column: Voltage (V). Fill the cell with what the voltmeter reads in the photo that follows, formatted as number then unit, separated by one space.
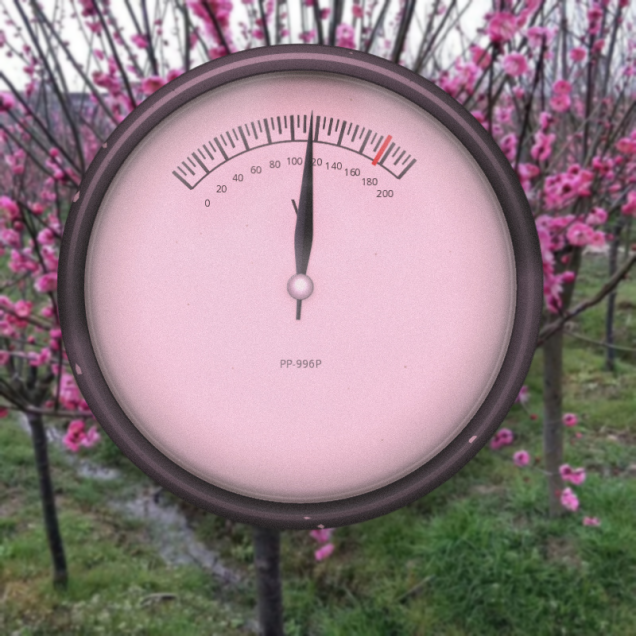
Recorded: 115 V
